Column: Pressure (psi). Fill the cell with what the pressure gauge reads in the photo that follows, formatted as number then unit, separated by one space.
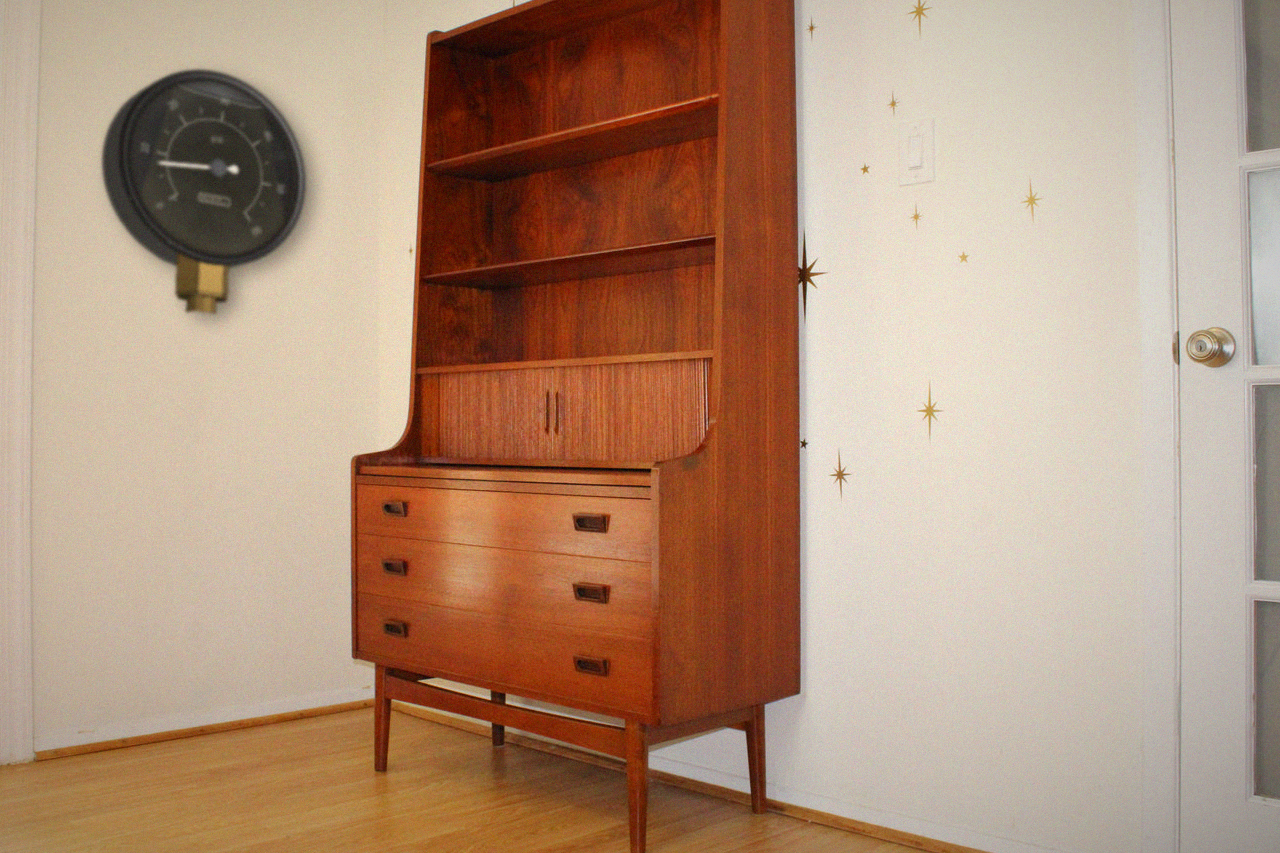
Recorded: 7.5 psi
